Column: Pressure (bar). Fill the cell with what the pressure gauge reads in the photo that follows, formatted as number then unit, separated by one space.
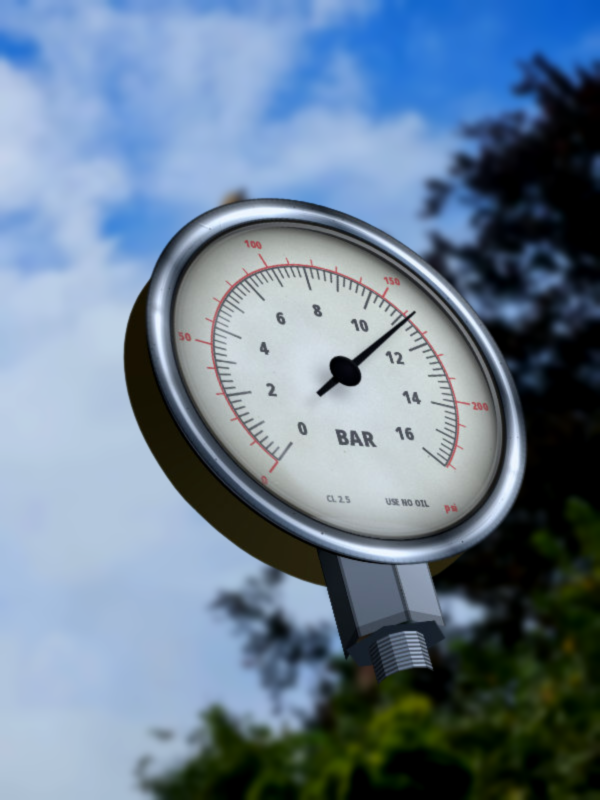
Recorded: 11.2 bar
